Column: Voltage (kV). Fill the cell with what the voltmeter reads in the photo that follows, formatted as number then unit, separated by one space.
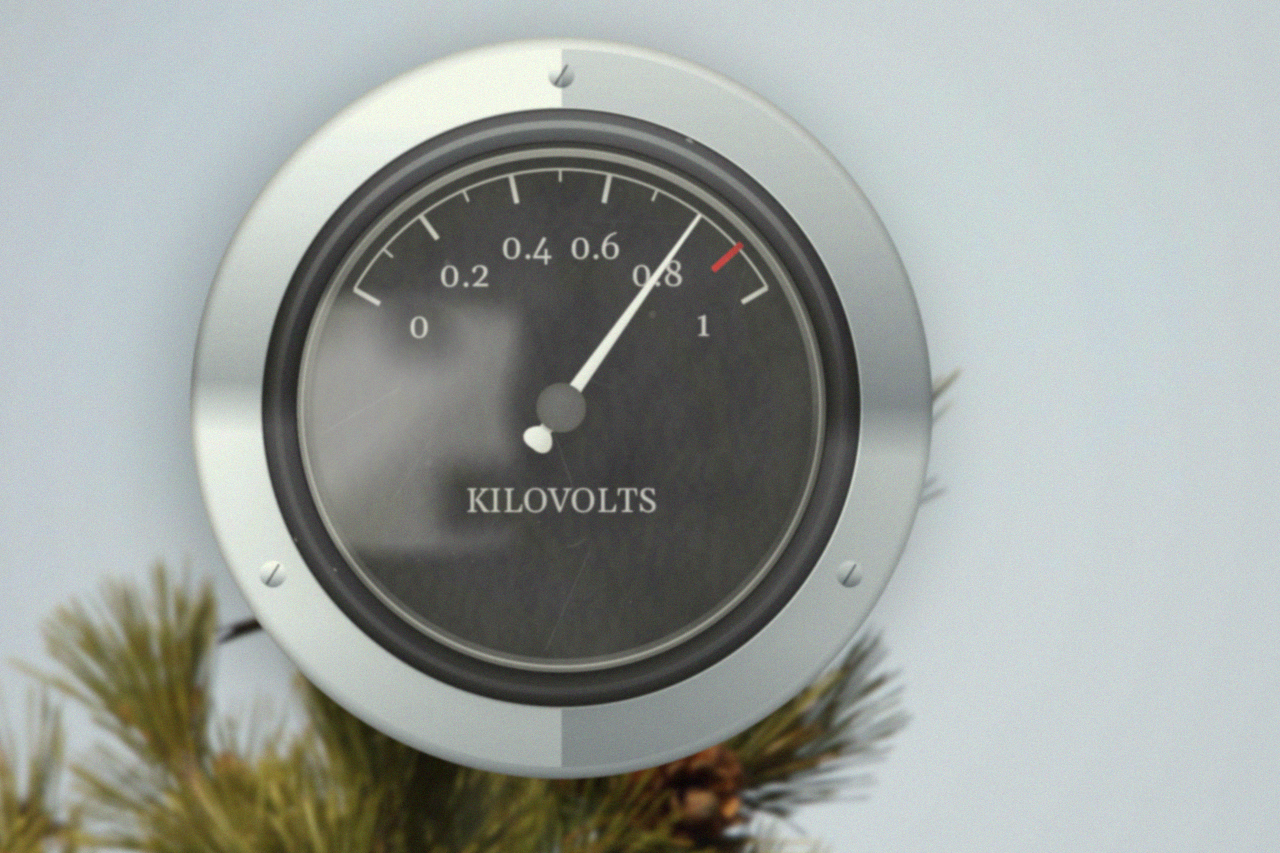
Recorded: 0.8 kV
